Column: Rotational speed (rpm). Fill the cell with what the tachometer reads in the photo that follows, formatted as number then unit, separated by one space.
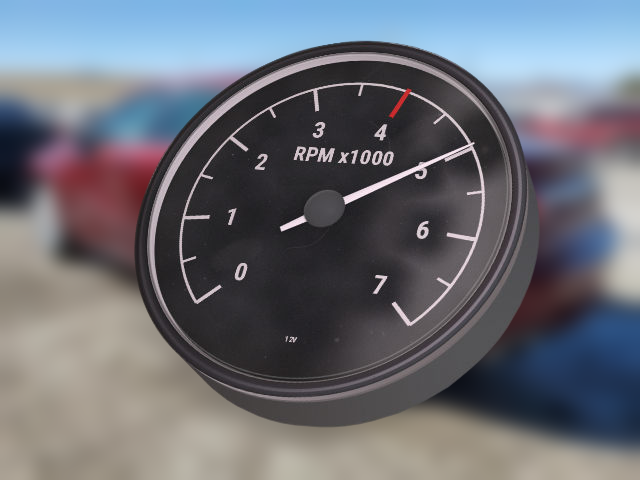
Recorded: 5000 rpm
